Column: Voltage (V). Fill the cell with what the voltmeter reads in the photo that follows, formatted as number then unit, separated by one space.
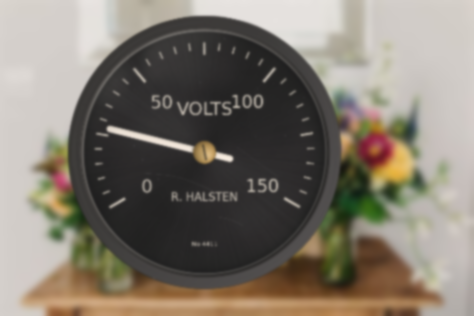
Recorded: 27.5 V
